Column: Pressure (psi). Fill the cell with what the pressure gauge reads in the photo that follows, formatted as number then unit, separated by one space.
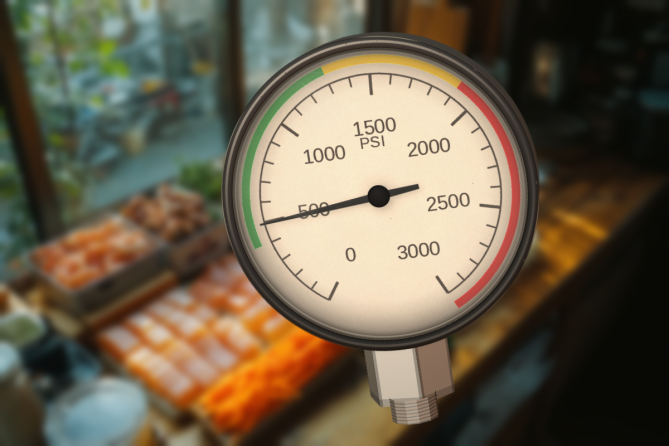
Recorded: 500 psi
